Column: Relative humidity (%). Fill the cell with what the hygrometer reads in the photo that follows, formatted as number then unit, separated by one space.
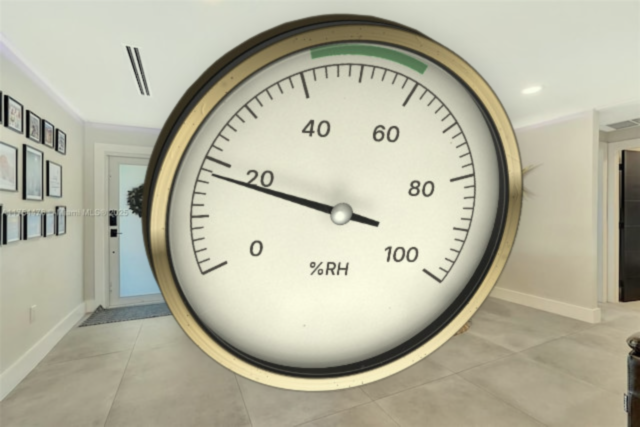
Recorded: 18 %
